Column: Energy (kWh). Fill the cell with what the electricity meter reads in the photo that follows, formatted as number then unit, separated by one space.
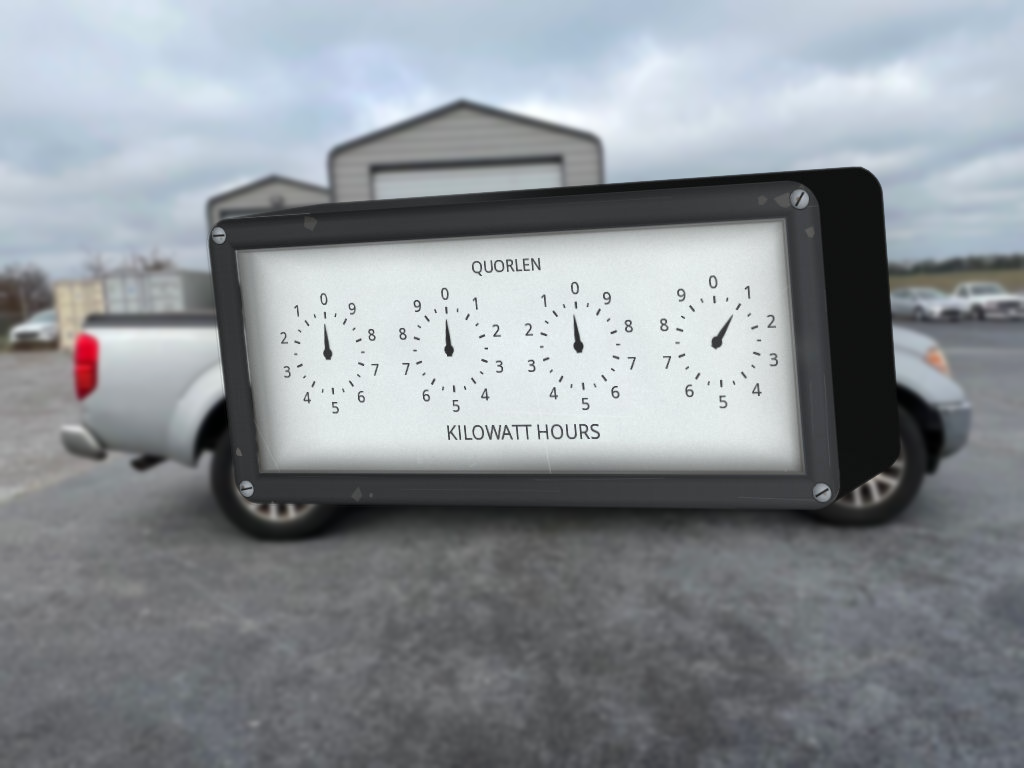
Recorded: 1 kWh
